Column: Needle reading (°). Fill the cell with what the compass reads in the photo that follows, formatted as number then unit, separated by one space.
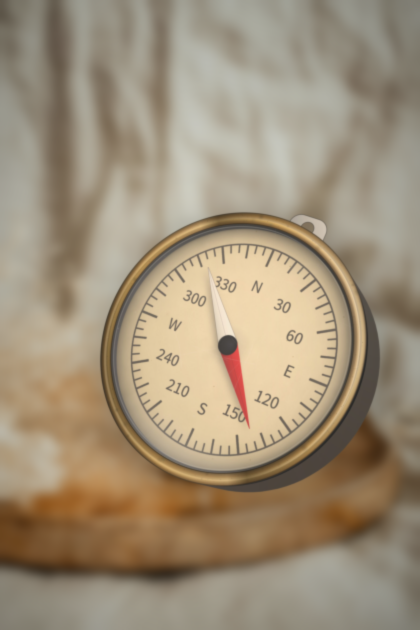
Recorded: 140 °
